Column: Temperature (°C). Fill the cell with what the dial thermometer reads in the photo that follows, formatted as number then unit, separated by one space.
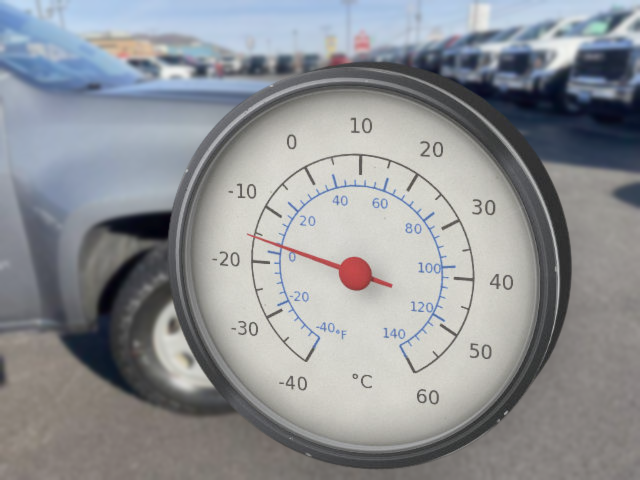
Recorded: -15 °C
